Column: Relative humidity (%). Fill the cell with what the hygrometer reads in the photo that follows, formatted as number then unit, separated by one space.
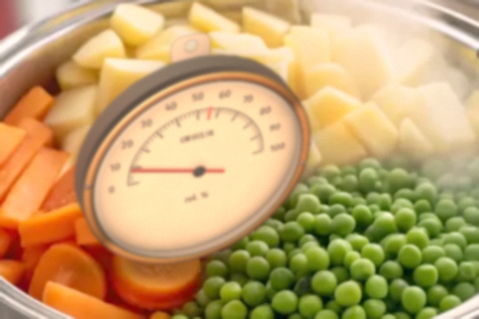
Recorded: 10 %
